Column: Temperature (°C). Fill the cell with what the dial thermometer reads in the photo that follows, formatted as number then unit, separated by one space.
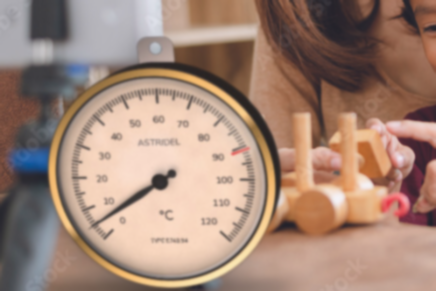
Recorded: 5 °C
